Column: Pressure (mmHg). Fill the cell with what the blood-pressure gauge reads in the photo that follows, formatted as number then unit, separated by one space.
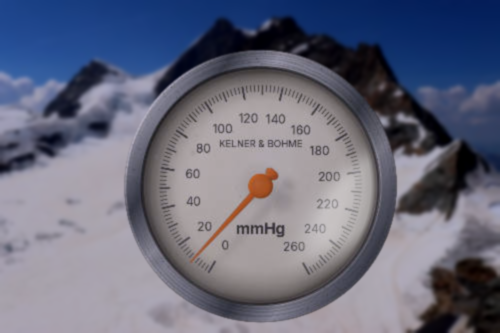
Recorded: 10 mmHg
